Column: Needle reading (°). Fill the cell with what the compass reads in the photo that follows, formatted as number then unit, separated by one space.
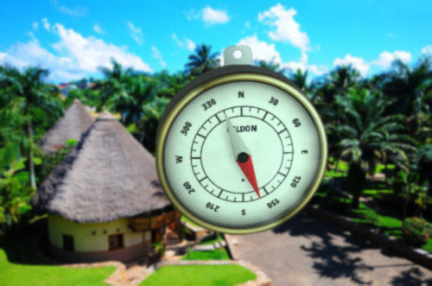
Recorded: 160 °
